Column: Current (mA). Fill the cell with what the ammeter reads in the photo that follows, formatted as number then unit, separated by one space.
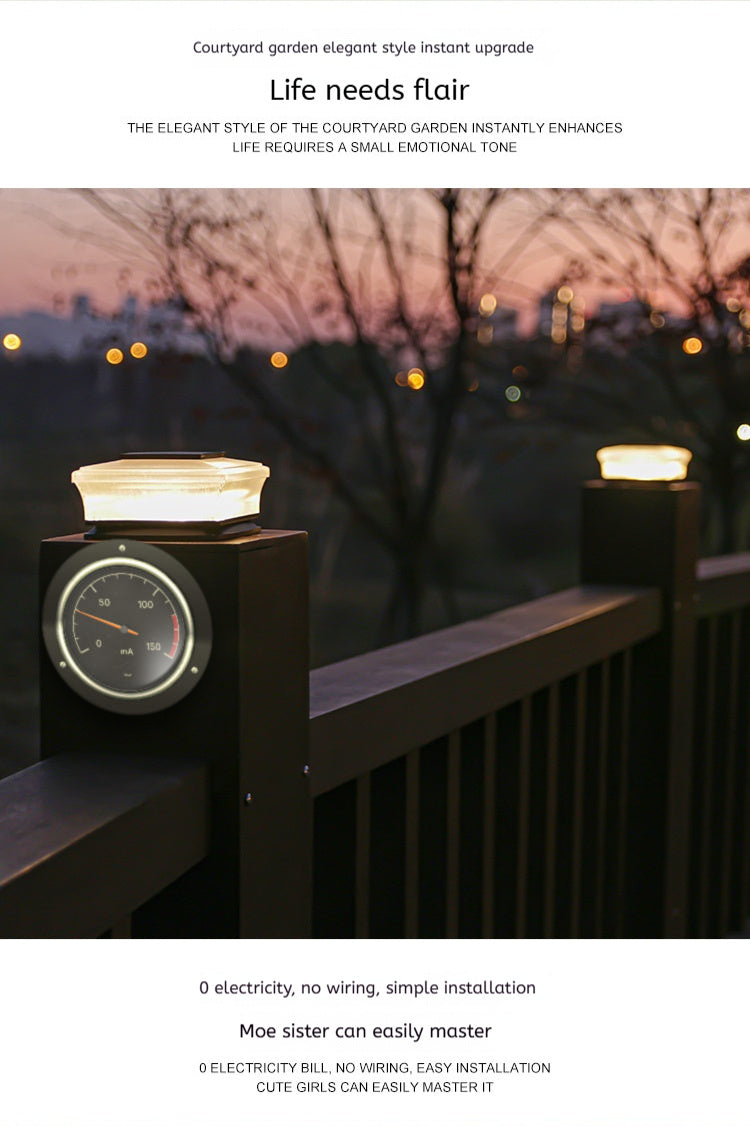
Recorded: 30 mA
